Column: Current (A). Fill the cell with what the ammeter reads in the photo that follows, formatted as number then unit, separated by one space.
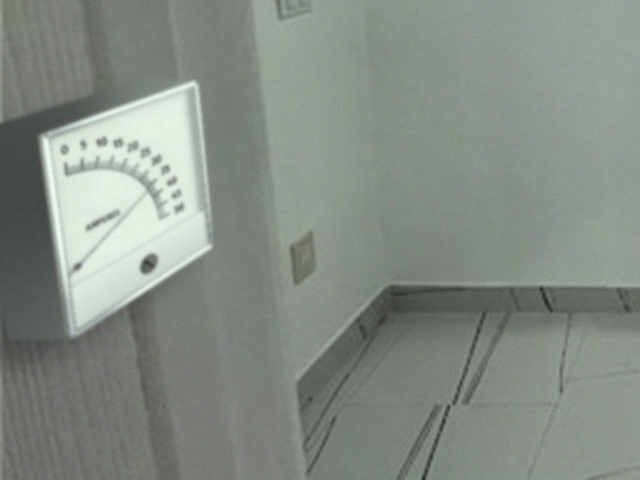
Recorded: 35 A
